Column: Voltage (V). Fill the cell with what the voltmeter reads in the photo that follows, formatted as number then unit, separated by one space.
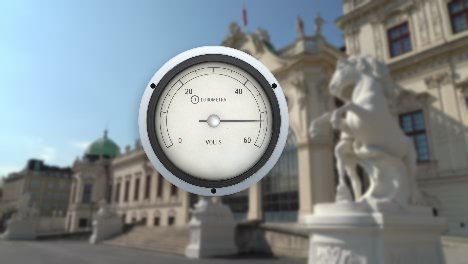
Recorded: 52.5 V
